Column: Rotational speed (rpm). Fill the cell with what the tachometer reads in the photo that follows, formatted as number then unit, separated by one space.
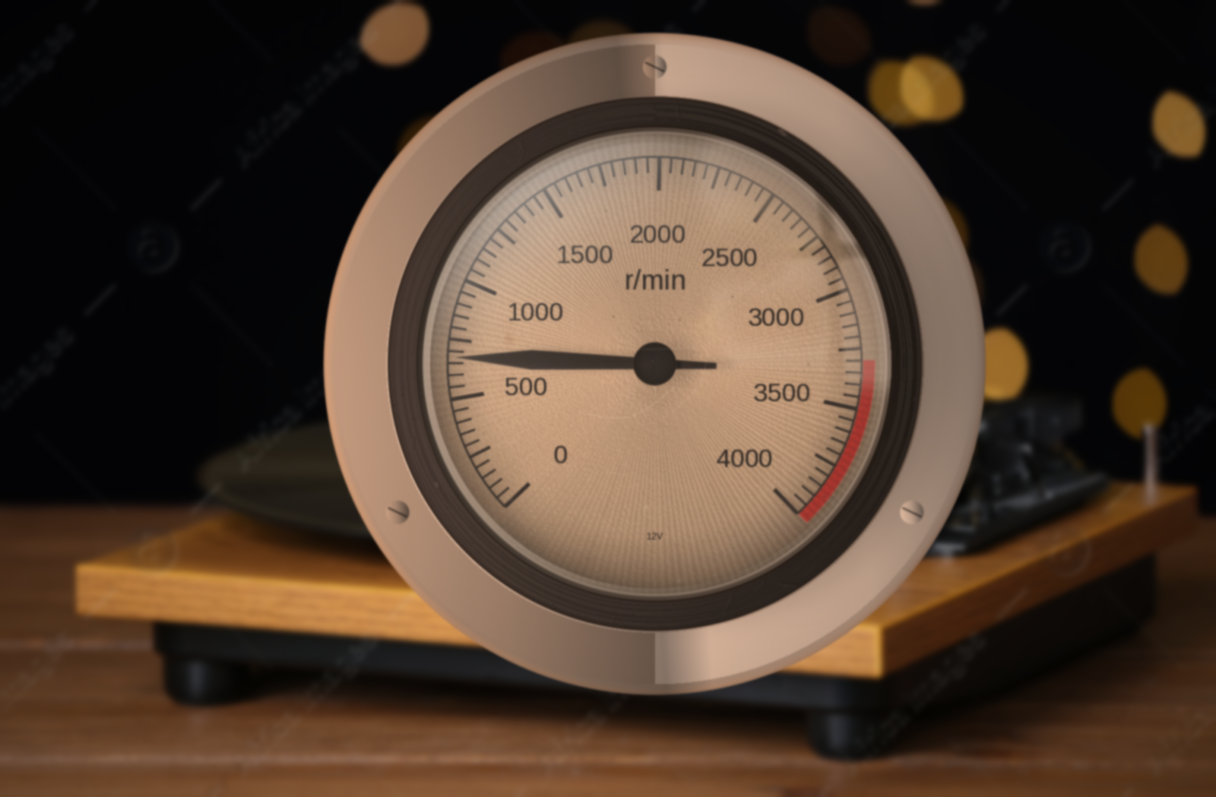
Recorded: 675 rpm
